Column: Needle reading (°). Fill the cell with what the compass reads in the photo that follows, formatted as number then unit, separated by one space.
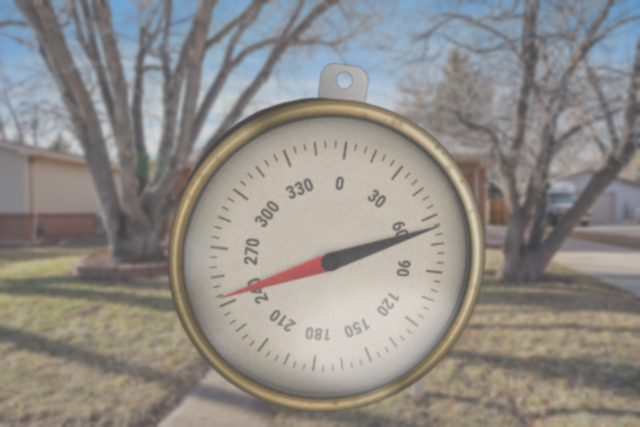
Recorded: 245 °
